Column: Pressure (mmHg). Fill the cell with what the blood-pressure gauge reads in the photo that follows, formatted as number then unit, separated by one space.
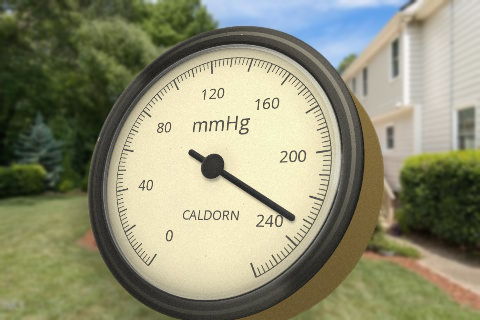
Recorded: 232 mmHg
